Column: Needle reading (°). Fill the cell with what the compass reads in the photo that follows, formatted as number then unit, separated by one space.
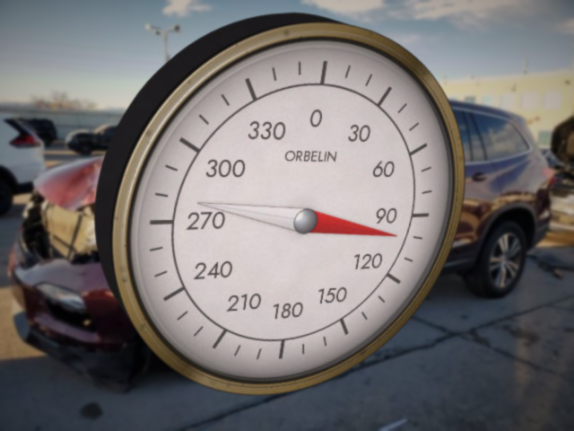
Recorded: 100 °
